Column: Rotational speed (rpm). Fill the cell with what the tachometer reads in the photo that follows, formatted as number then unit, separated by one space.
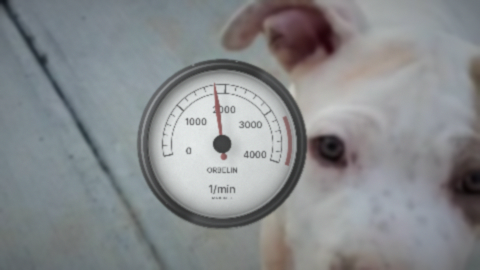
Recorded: 1800 rpm
